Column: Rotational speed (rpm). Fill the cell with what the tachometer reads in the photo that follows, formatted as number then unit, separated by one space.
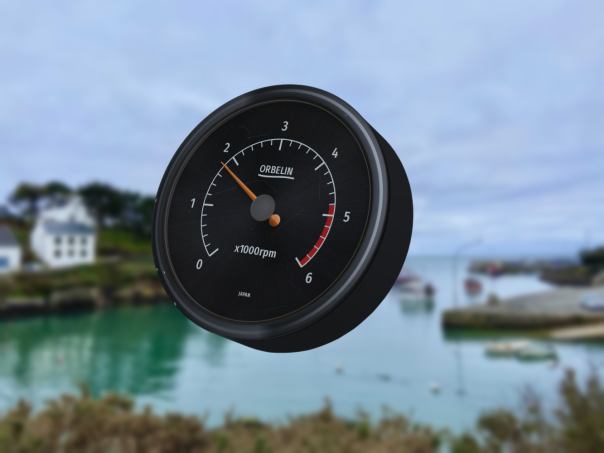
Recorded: 1800 rpm
